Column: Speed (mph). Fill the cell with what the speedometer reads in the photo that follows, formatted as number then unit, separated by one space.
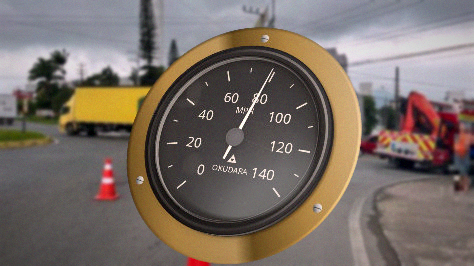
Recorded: 80 mph
